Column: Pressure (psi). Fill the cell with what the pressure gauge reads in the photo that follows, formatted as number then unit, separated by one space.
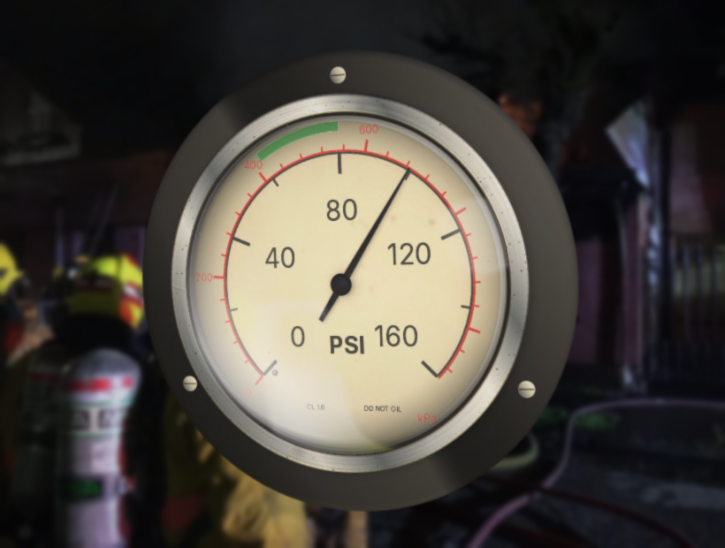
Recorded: 100 psi
